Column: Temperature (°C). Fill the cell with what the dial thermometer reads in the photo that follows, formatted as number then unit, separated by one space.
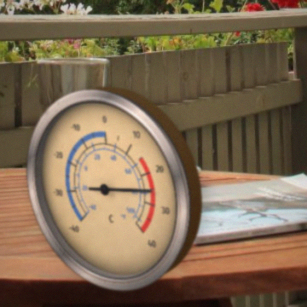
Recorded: 25 °C
